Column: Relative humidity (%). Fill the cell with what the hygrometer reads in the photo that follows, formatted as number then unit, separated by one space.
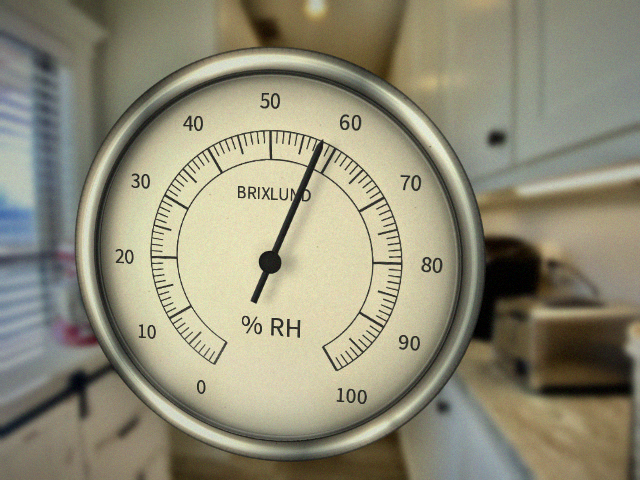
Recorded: 58 %
